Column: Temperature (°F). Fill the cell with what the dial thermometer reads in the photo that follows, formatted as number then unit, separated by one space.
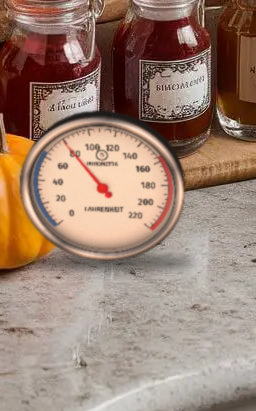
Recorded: 80 °F
